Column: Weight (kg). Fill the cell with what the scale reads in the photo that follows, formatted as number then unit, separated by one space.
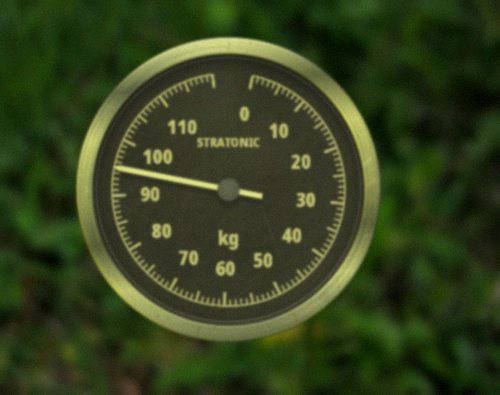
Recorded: 95 kg
